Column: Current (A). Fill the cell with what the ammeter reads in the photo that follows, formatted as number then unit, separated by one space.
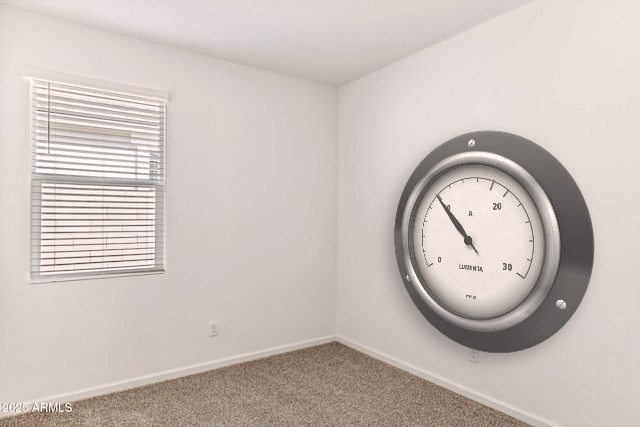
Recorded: 10 A
